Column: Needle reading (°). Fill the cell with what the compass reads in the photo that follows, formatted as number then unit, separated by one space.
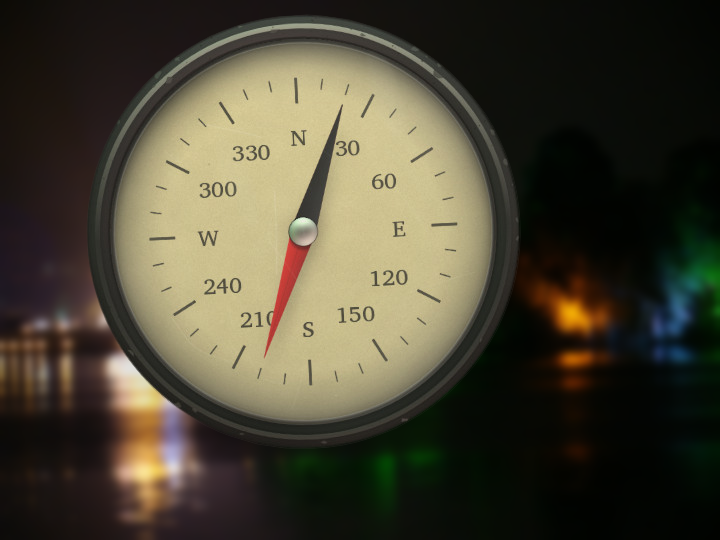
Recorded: 200 °
